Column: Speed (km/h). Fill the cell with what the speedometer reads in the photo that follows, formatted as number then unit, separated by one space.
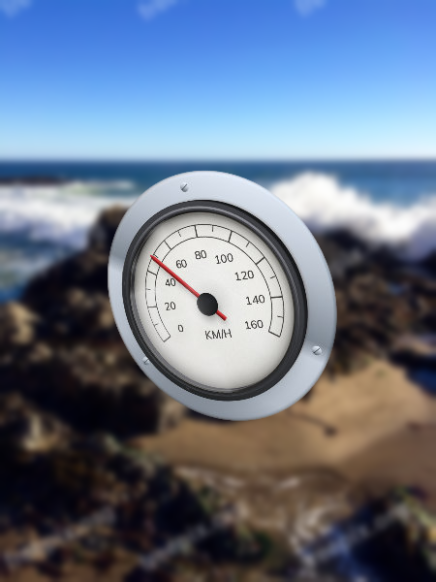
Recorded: 50 km/h
